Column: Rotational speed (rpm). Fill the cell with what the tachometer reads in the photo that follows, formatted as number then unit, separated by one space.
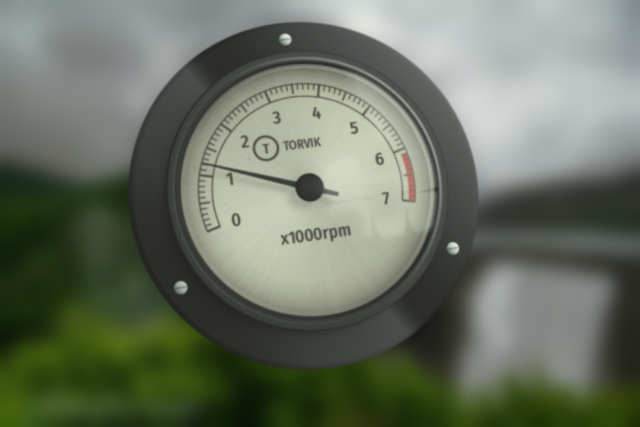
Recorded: 1200 rpm
